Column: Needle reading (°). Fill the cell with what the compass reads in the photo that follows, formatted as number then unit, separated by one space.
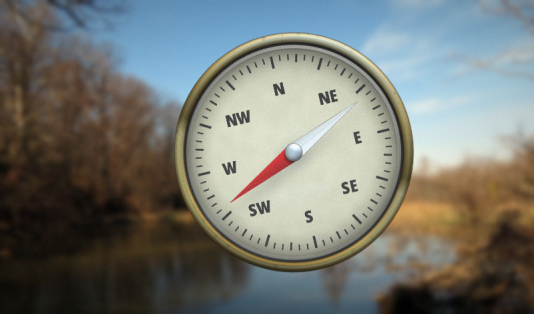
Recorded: 245 °
